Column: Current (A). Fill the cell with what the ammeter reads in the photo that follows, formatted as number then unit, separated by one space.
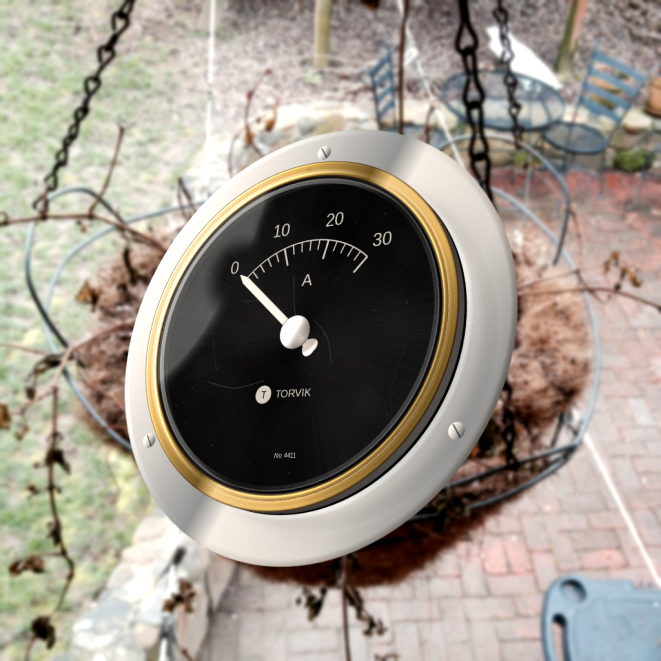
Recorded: 0 A
